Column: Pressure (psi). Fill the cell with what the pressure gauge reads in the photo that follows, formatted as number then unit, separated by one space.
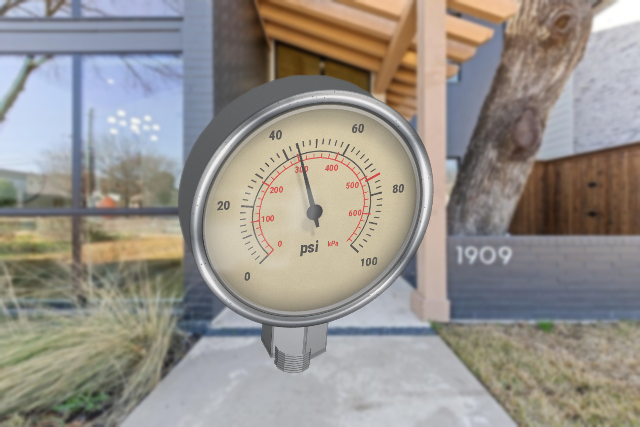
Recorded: 44 psi
